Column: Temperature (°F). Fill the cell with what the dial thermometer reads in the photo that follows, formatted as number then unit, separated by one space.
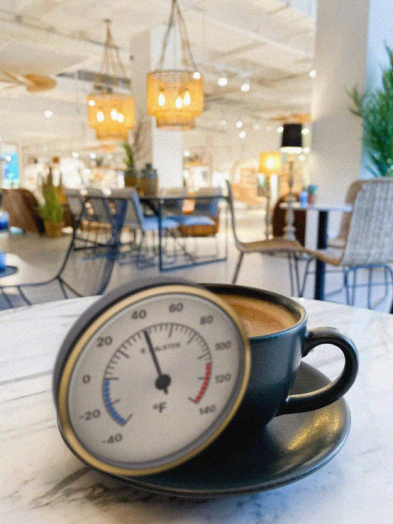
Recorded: 40 °F
